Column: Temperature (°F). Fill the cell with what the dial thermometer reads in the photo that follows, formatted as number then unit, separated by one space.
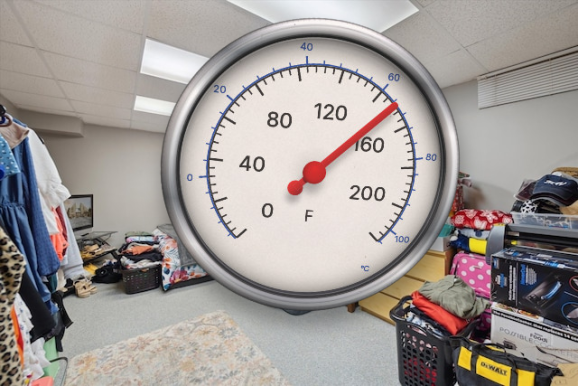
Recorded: 148 °F
